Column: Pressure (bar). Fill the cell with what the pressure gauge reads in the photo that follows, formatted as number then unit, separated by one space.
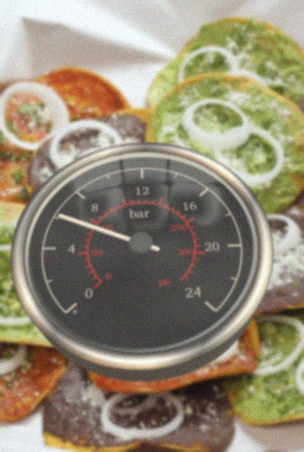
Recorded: 6 bar
